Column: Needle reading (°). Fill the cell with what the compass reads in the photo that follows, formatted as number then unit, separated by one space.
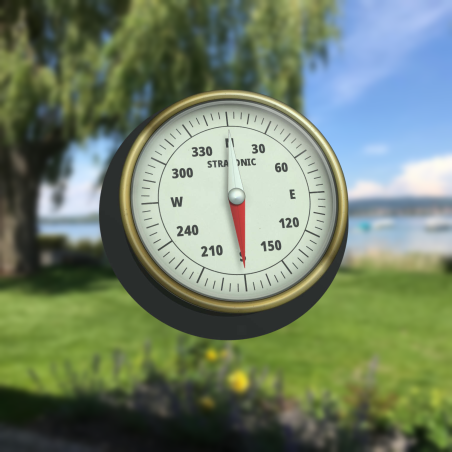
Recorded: 180 °
